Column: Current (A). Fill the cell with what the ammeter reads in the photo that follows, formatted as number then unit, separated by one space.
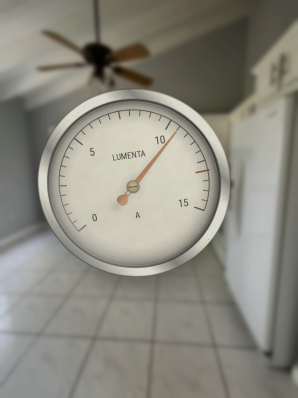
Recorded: 10.5 A
